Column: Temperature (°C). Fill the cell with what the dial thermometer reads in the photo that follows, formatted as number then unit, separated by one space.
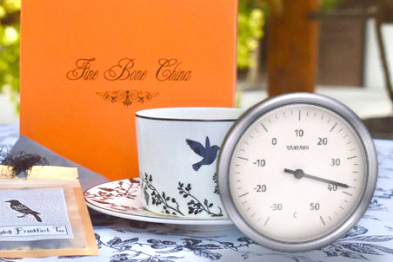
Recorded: 38 °C
